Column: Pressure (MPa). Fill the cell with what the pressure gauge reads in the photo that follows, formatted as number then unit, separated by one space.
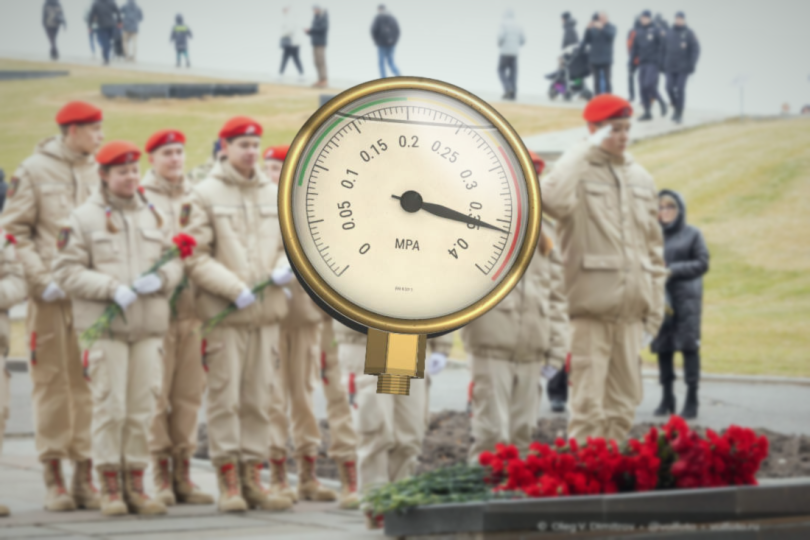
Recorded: 0.36 MPa
